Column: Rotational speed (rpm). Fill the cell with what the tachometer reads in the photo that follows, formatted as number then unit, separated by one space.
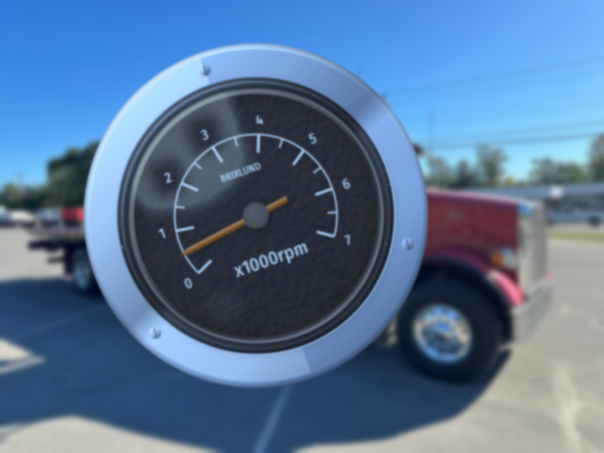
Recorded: 500 rpm
